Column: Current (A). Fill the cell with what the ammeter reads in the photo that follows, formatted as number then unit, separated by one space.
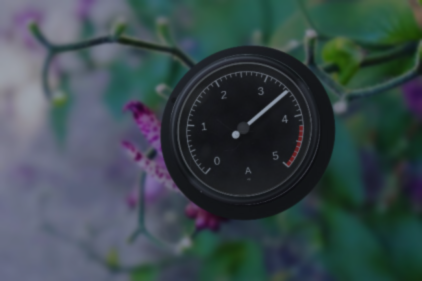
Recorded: 3.5 A
